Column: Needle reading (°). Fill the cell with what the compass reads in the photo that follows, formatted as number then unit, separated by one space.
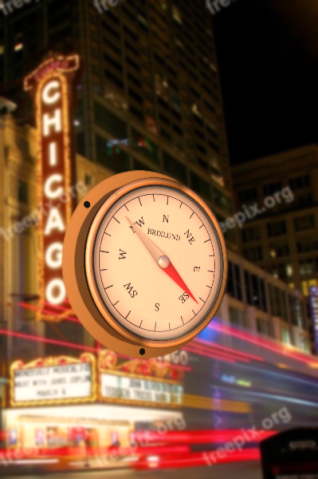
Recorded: 127.5 °
